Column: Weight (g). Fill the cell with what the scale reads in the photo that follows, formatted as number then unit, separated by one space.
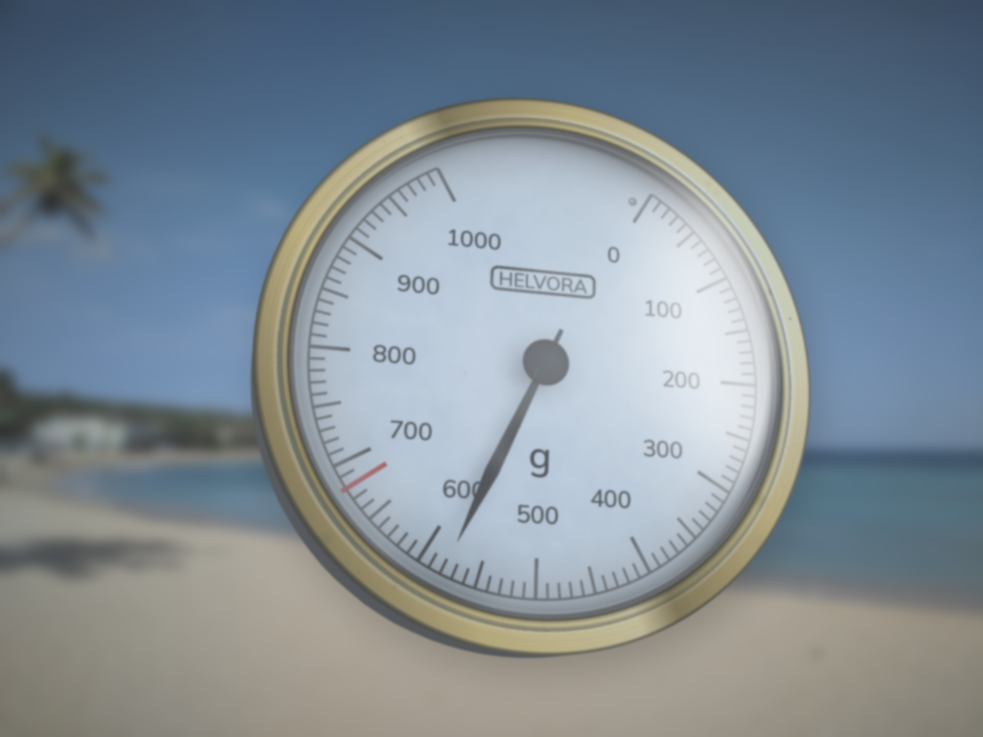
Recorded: 580 g
